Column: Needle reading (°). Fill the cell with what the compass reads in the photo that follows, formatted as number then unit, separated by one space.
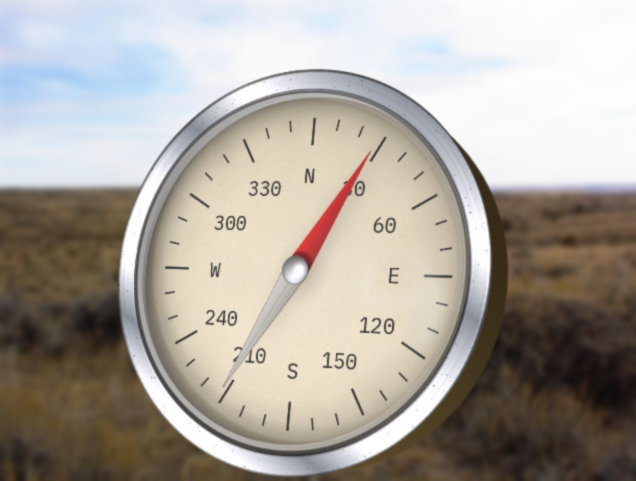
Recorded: 30 °
